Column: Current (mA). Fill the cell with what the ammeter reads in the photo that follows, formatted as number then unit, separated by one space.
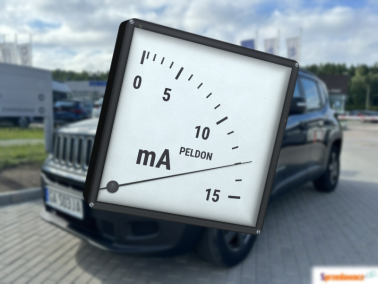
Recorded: 13 mA
